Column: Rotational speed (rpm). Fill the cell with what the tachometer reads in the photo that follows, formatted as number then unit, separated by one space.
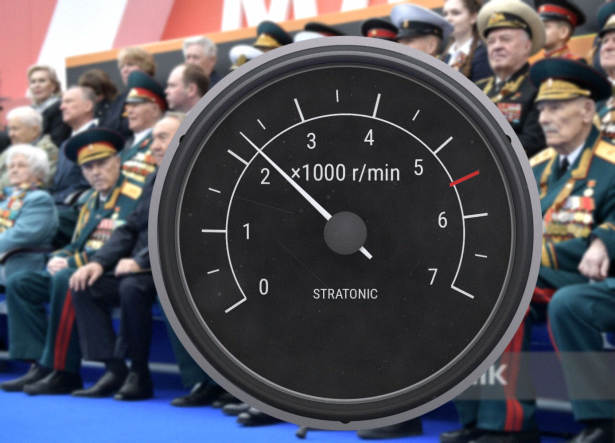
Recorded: 2250 rpm
